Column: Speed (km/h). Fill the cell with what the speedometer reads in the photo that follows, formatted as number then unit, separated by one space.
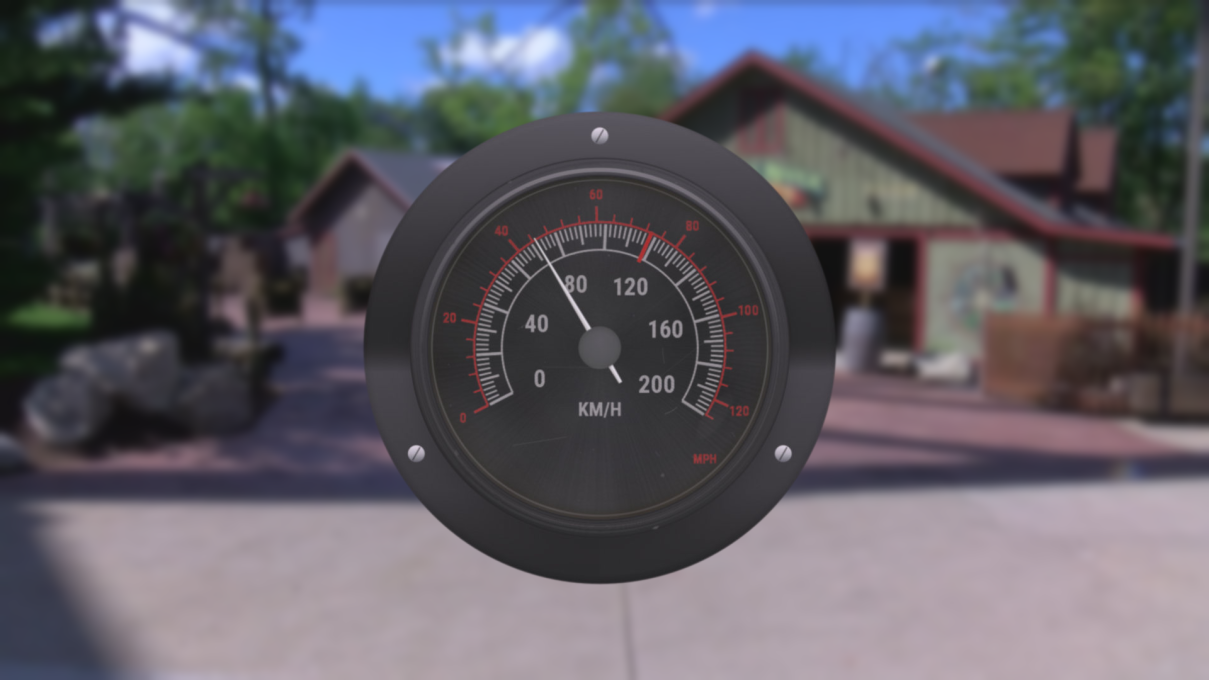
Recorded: 72 km/h
